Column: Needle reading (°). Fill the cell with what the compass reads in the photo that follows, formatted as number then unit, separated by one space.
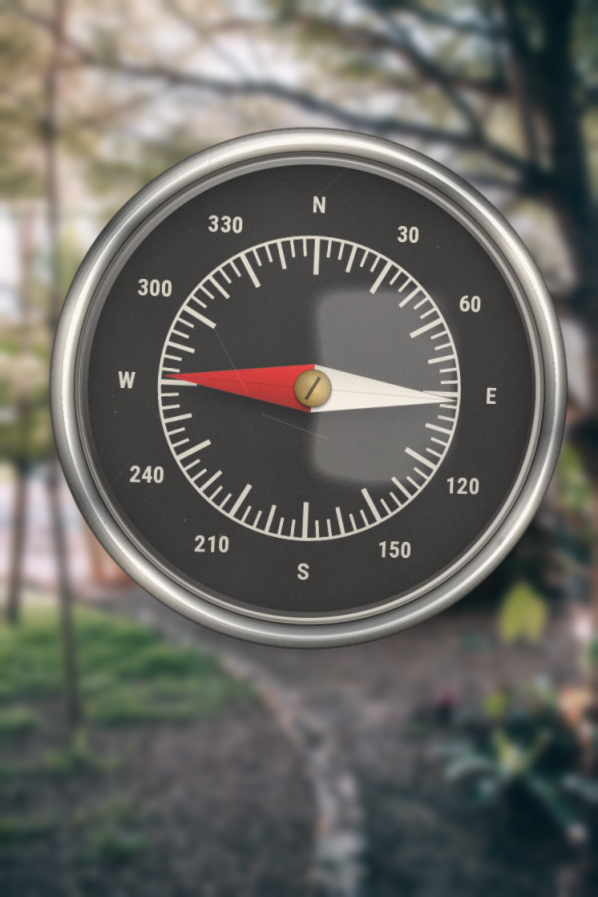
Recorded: 272.5 °
